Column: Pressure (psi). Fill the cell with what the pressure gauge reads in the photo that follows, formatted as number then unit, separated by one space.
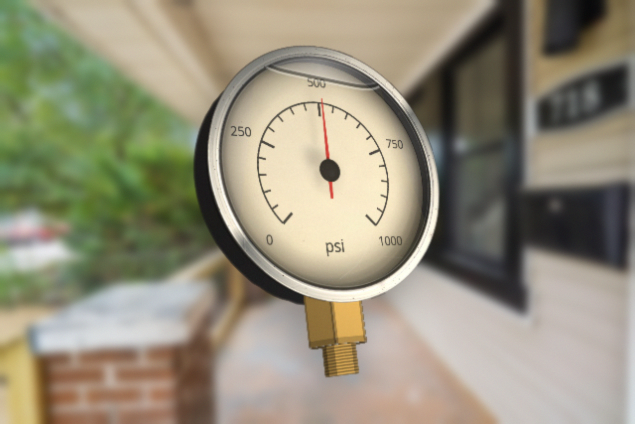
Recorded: 500 psi
